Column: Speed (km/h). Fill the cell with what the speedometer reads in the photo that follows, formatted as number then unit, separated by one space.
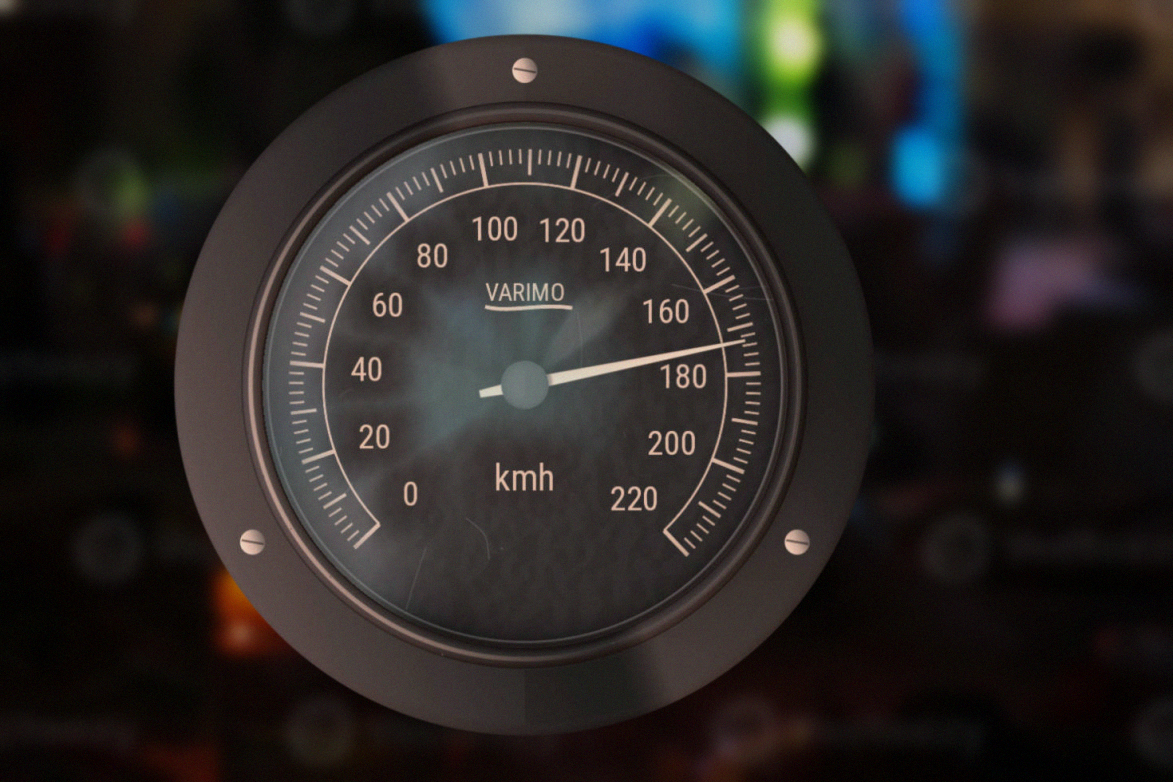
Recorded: 173 km/h
